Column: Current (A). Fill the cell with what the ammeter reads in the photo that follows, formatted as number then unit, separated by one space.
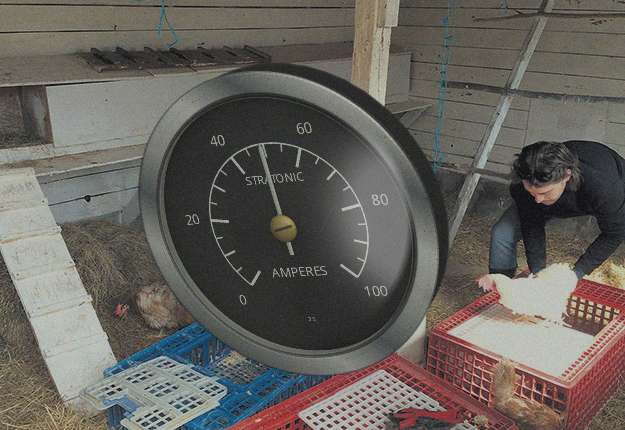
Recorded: 50 A
